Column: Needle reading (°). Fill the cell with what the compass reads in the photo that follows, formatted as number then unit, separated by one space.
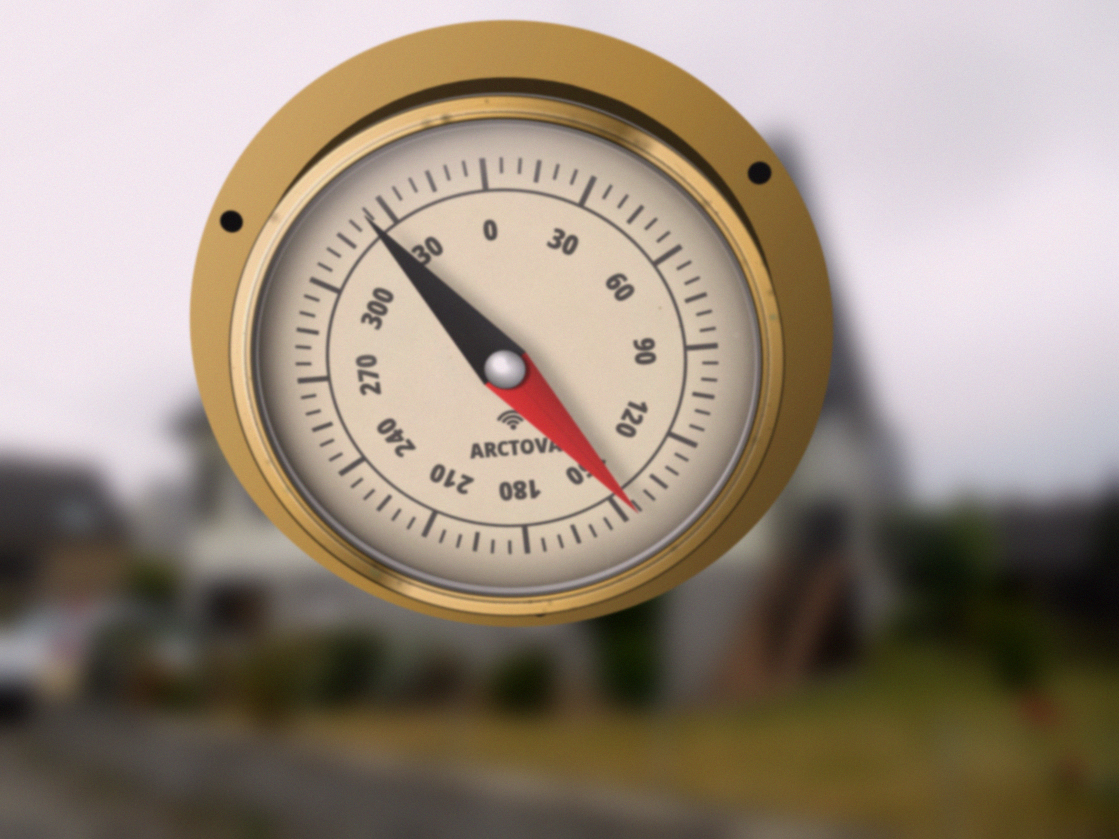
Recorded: 145 °
